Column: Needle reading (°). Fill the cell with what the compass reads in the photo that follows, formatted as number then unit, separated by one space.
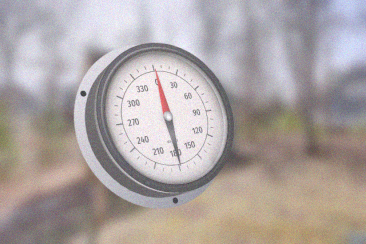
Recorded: 0 °
